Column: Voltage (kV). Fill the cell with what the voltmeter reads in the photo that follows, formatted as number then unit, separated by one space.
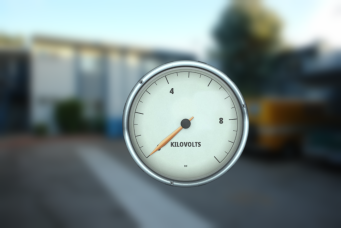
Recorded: 0 kV
